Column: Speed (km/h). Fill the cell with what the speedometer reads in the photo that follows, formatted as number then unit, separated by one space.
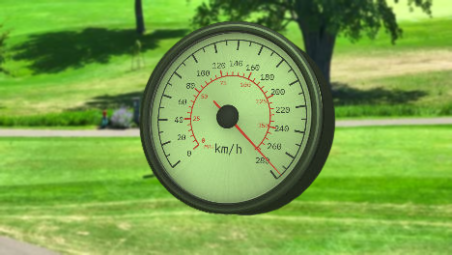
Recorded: 275 km/h
